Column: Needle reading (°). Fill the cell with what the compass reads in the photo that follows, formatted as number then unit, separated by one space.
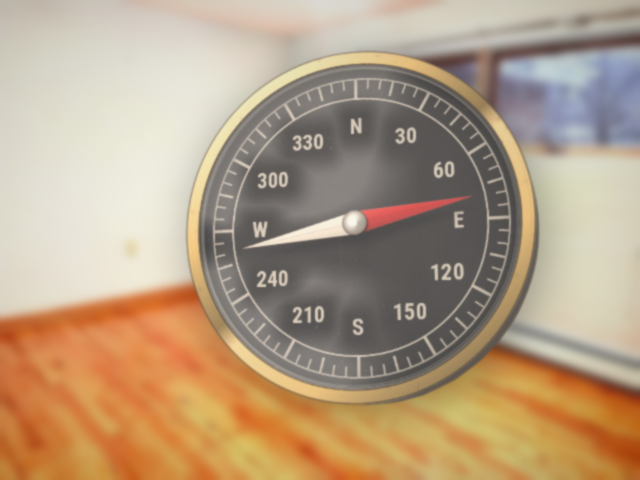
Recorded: 80 °
